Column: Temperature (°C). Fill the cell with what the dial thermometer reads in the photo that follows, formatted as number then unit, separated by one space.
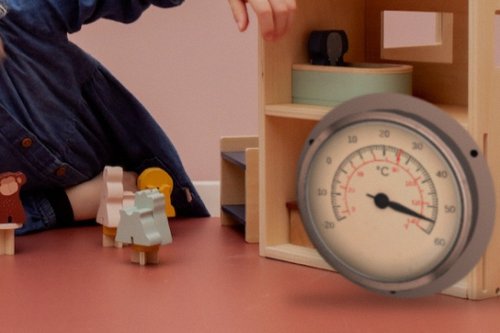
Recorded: 55 °C
